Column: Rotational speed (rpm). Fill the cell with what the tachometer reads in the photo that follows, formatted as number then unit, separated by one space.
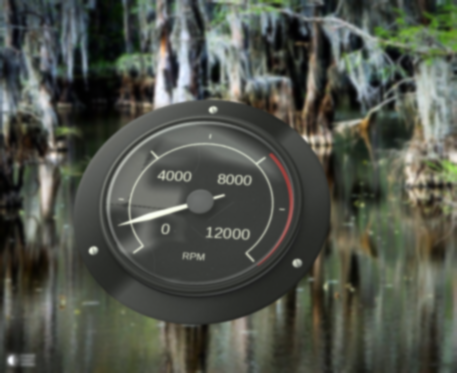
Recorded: 1000 rpm
